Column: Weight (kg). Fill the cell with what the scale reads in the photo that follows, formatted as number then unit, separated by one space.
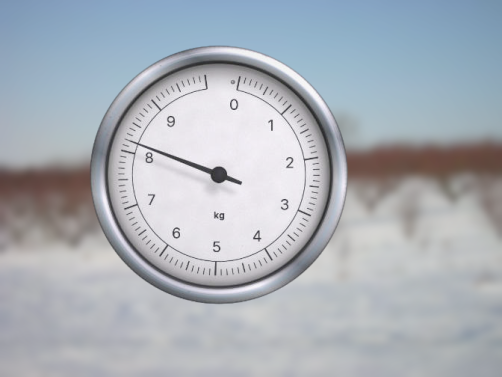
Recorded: 8.2 kg
